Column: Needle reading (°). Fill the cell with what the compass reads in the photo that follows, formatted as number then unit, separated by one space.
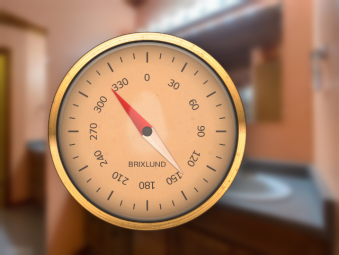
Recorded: 320 °
